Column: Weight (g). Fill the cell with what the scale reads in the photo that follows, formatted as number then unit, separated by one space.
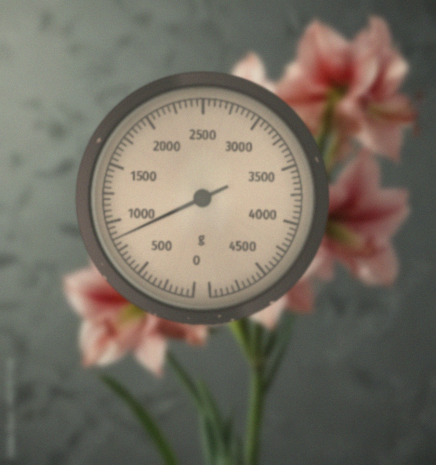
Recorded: 850 g
